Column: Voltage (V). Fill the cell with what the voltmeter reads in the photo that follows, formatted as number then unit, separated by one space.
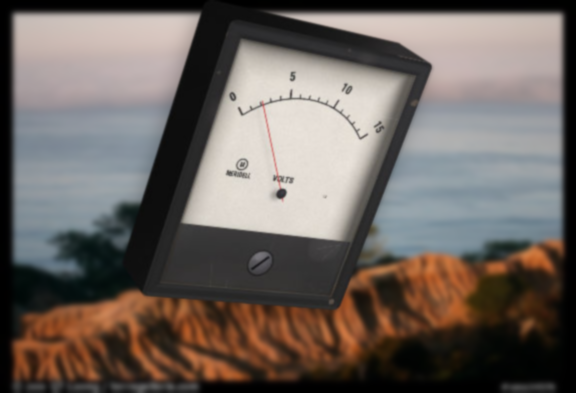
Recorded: 2 V
